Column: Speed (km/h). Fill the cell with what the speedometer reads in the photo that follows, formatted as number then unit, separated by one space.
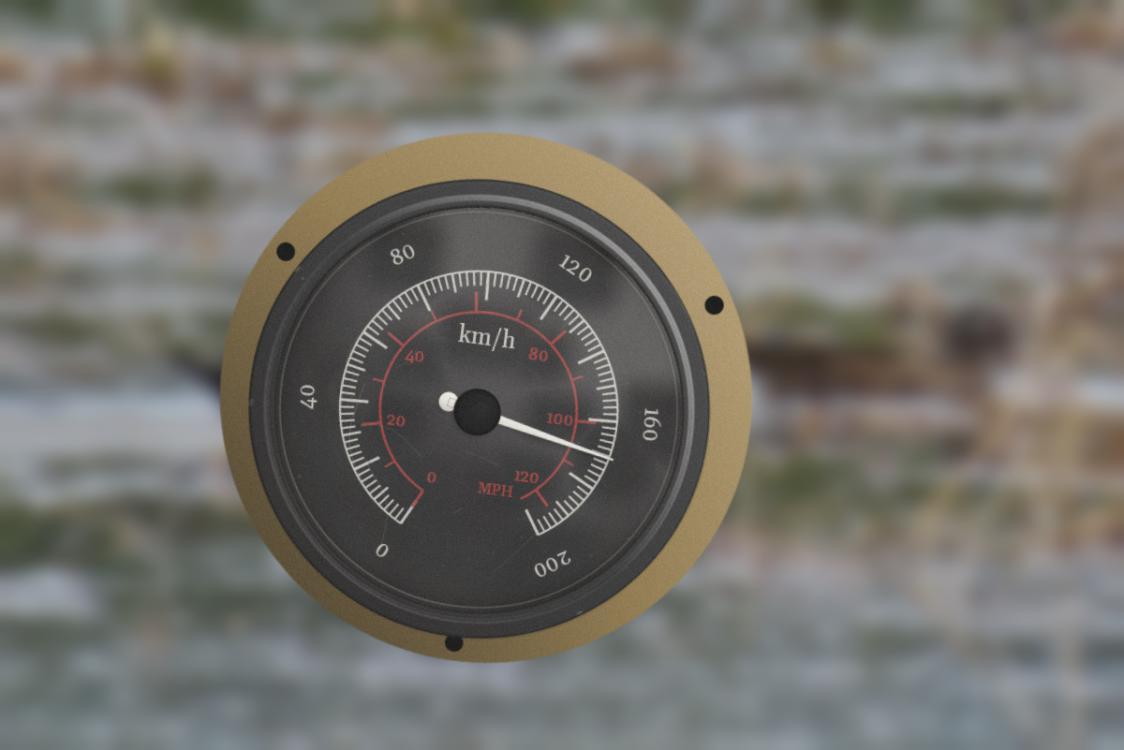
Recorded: 170 km/h
